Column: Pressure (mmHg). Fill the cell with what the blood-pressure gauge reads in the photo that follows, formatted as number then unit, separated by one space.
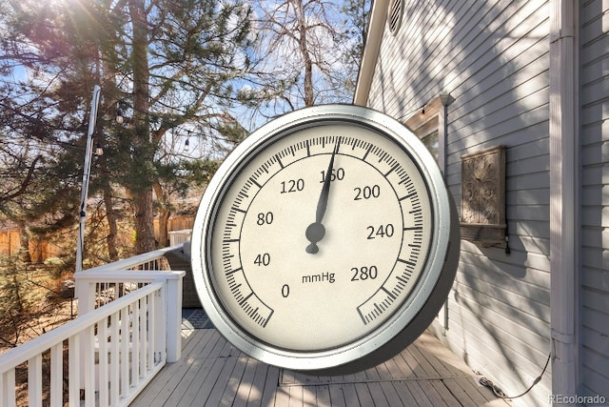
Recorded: 160 mmHg
